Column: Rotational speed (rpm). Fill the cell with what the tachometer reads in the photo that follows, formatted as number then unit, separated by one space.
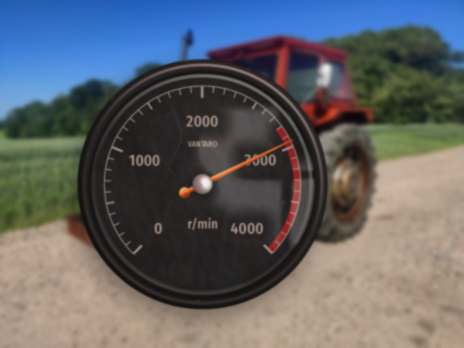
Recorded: 2950 rpm
